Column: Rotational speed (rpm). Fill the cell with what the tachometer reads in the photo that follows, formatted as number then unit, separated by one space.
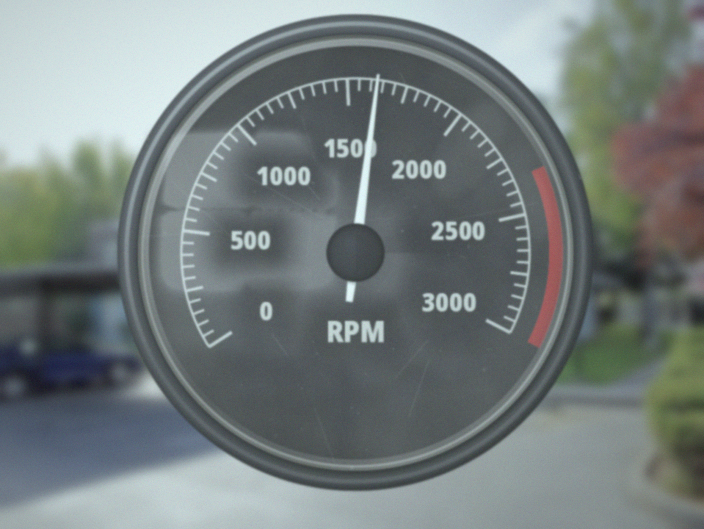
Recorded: 1625 rpm
